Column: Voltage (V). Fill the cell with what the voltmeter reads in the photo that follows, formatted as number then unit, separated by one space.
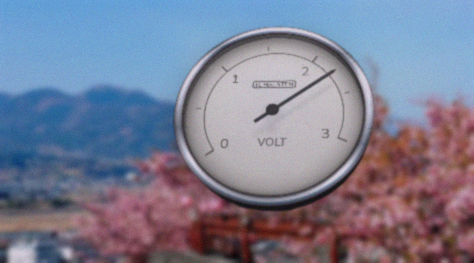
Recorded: 2.25 V
